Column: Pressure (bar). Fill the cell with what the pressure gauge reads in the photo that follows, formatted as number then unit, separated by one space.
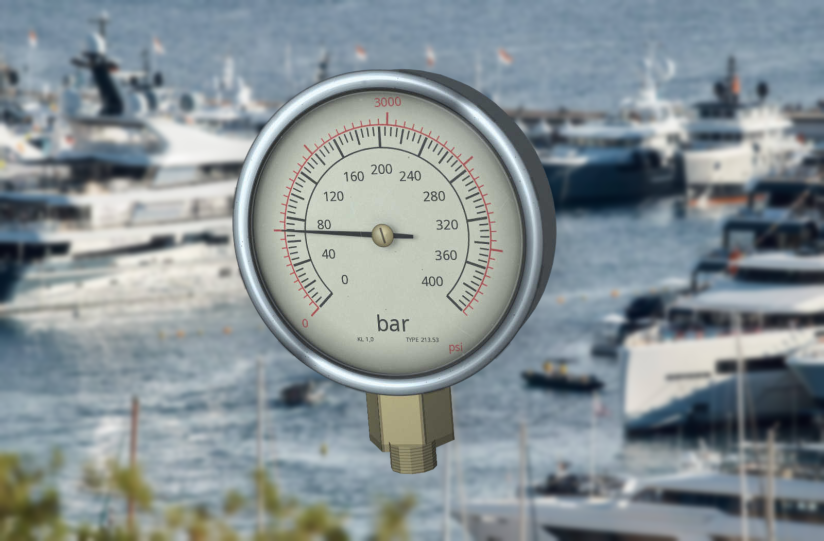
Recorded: 70 bar
